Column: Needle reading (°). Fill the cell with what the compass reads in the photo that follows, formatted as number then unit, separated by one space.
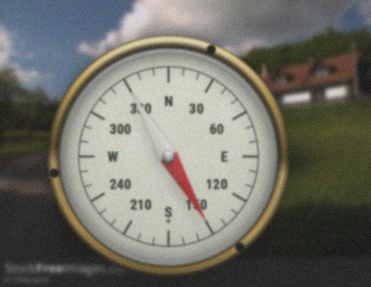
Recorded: 150 °
